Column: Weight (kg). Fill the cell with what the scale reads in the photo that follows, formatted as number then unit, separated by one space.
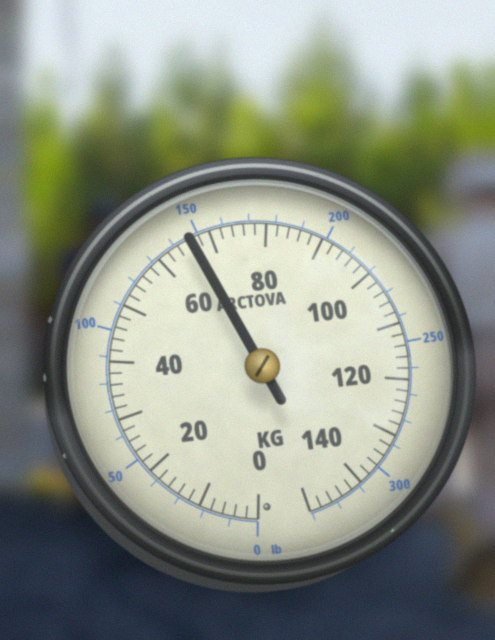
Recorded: 66 kg
